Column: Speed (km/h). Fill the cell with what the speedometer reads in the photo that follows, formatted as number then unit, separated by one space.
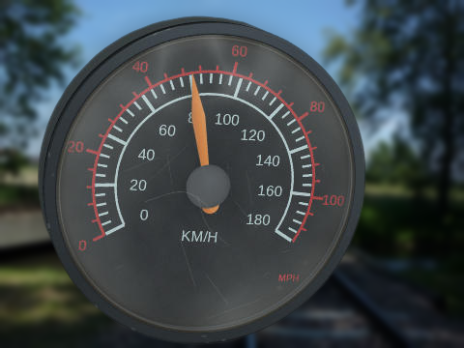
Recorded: 80 km/h
